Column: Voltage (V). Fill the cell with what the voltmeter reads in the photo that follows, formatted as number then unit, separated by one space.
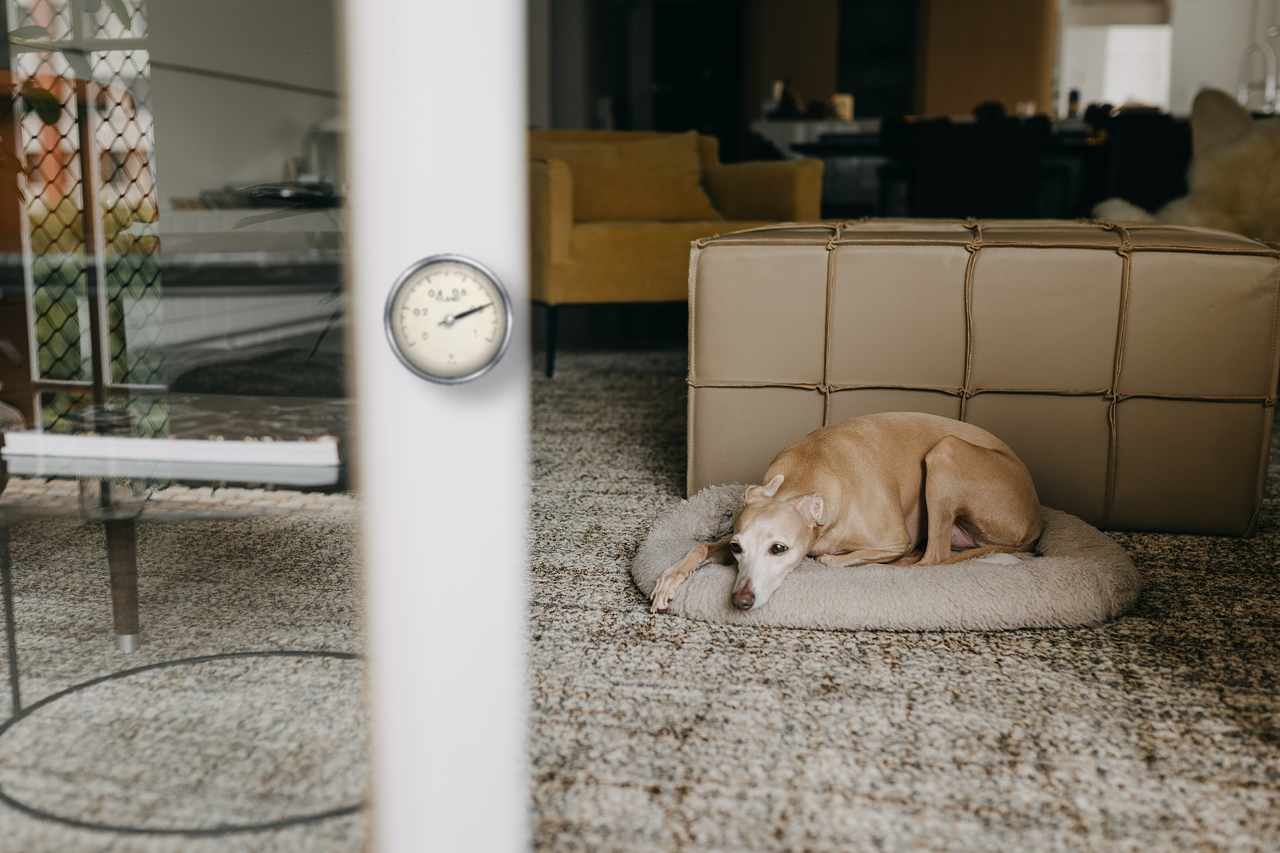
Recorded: 0.8 V
